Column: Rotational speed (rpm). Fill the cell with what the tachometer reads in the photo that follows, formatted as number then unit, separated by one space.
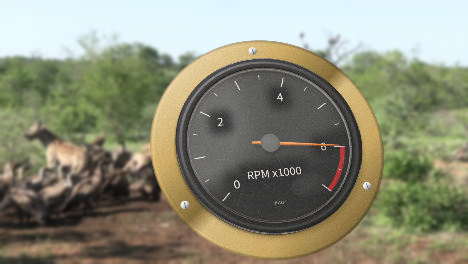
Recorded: 6000 rpm
